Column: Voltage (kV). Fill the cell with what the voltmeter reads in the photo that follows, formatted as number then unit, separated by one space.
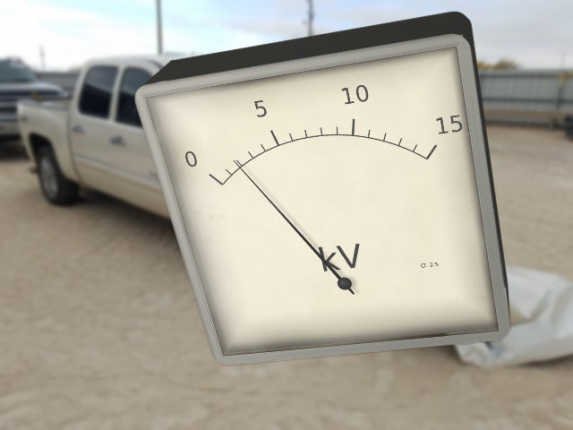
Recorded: 2 kV
